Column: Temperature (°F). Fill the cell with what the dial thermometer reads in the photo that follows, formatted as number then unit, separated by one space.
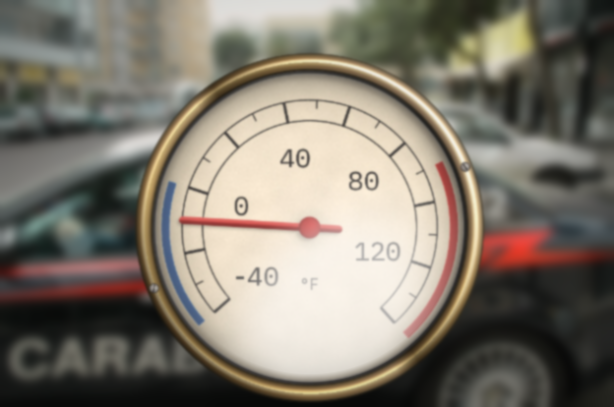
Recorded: -10 °F
